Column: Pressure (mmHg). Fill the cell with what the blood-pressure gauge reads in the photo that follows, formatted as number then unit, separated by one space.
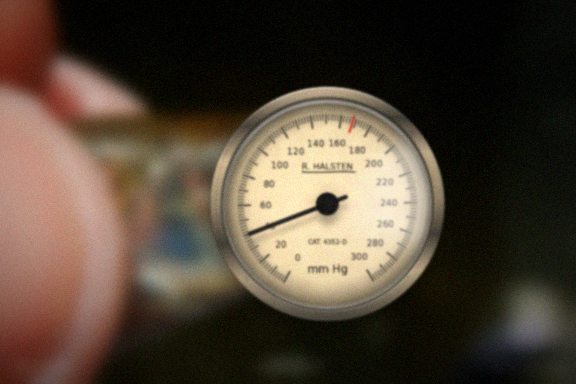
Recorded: 40 mmHg
